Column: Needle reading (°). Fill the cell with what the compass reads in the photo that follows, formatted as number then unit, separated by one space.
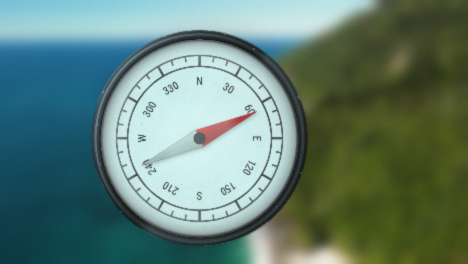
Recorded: 65 °
